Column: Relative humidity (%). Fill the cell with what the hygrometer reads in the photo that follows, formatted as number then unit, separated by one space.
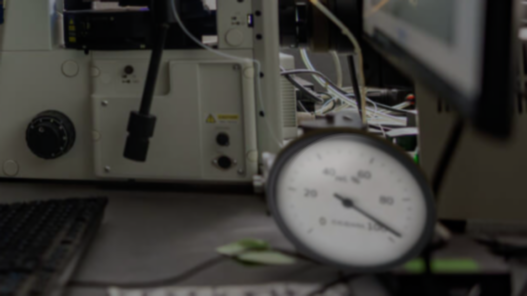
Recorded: 96 %
